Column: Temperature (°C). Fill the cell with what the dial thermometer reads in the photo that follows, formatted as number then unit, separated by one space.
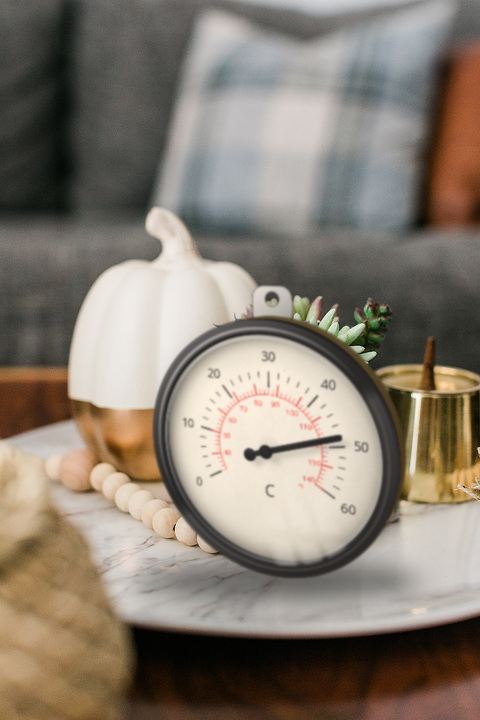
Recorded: 48 °C
